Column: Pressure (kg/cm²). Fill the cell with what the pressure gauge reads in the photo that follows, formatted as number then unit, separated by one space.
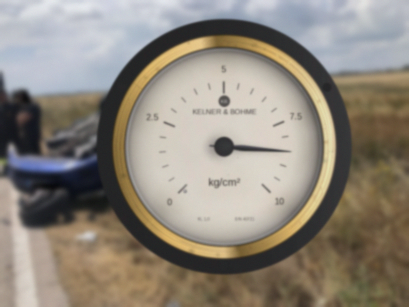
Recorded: 8.5 kg/cm²
